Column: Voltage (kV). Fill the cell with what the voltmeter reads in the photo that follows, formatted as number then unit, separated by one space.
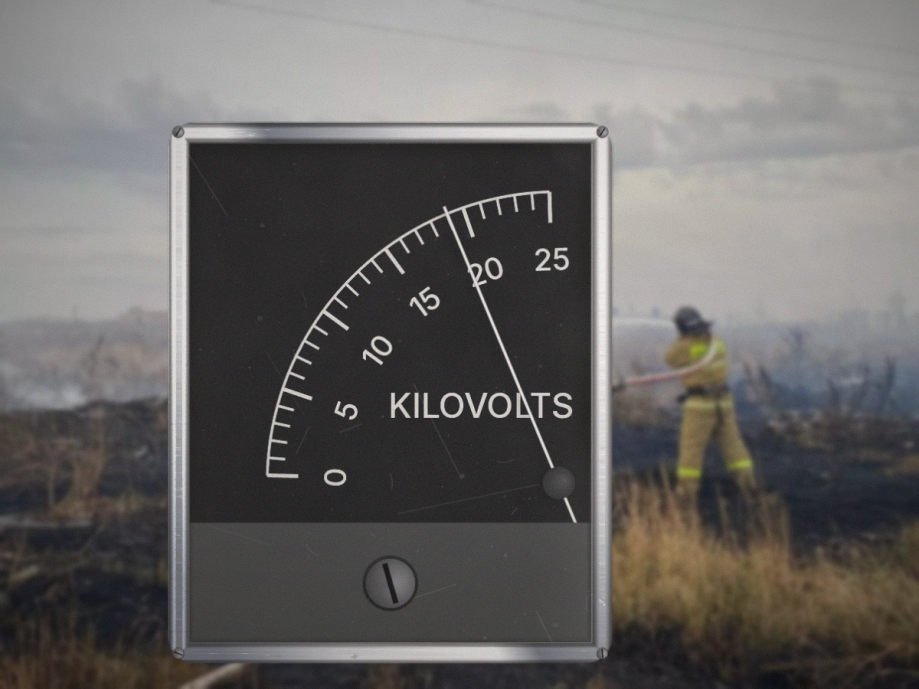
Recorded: 19 kV
